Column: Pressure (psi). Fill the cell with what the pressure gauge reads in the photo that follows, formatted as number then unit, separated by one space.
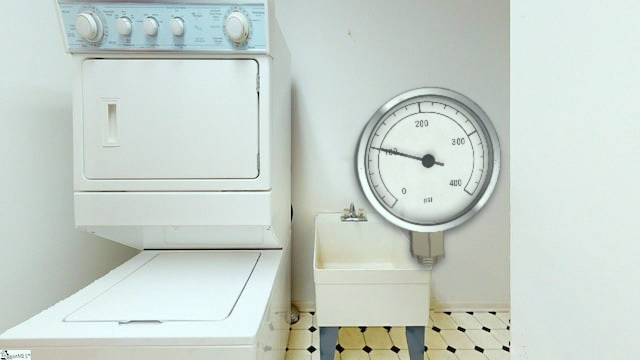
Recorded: 100 psi
